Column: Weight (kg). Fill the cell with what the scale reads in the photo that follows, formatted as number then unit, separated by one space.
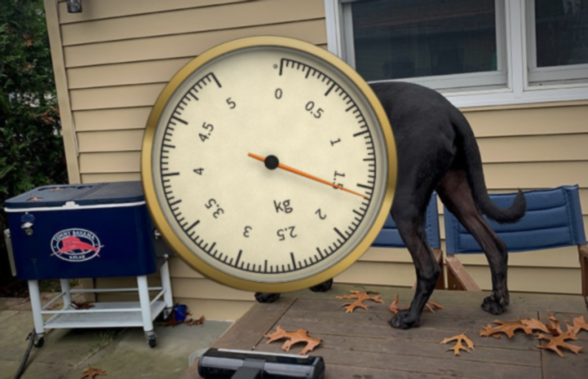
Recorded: 1.6 kg
